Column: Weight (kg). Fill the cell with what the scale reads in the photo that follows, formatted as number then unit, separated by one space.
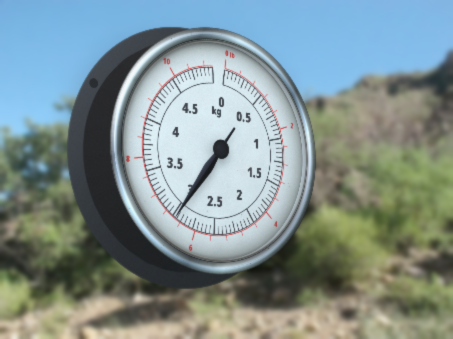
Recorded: 3 kg
